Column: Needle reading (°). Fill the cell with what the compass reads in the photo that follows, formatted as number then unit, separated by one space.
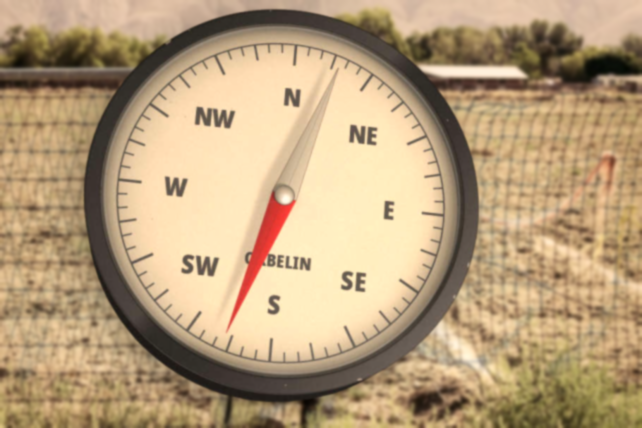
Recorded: 197.5 °
